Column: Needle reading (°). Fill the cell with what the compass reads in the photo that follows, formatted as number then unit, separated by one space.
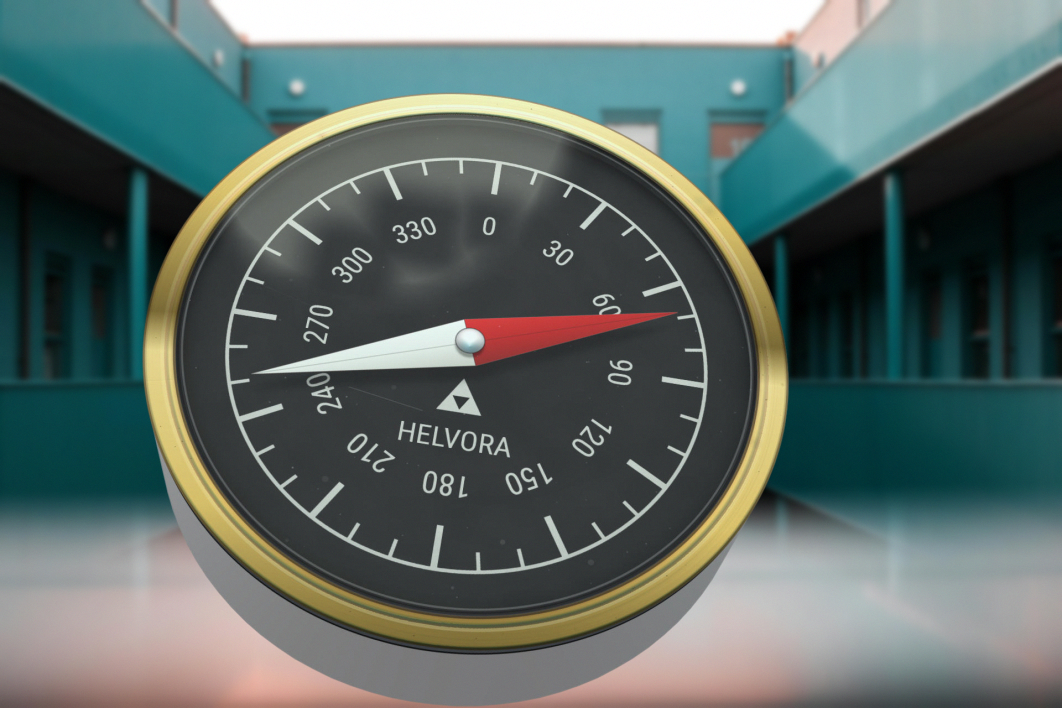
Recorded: 70 °
